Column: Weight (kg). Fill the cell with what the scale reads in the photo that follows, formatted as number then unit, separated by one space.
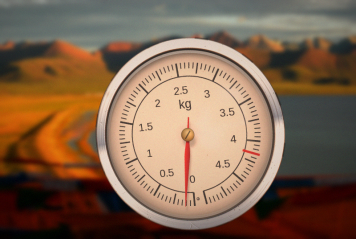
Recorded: 0.1 kg
